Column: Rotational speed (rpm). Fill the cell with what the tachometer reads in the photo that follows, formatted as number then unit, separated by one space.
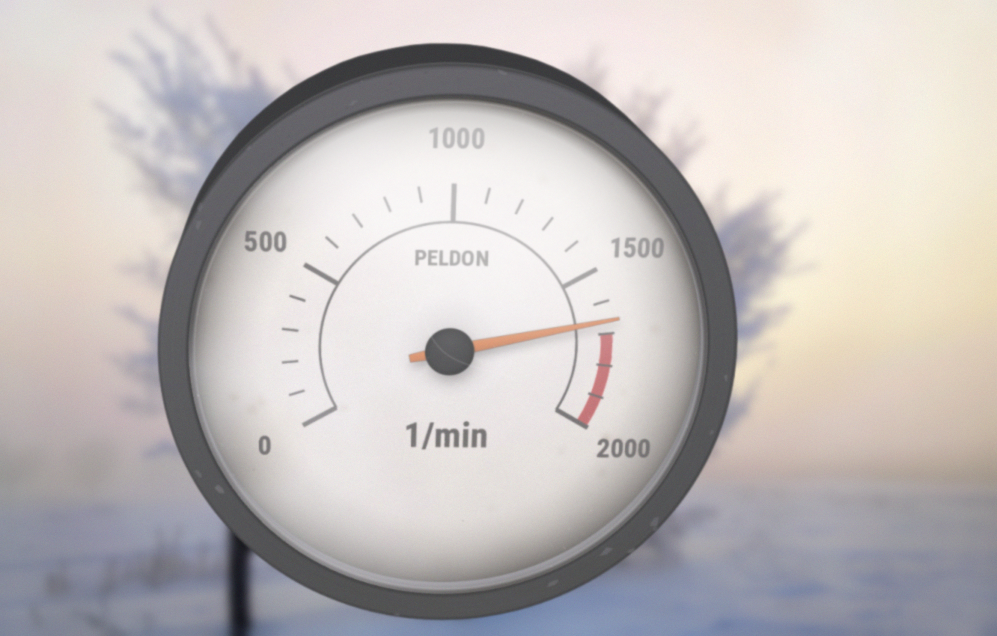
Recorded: 1650 rpm
